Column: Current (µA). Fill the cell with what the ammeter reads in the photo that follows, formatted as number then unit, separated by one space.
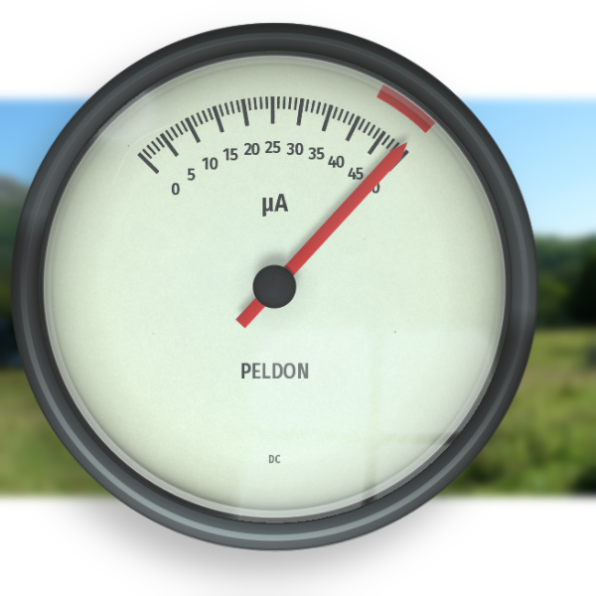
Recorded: 49 µA
